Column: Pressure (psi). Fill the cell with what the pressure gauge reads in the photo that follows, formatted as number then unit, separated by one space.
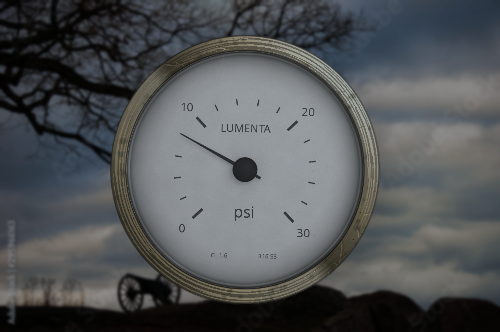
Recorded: 8 psi
